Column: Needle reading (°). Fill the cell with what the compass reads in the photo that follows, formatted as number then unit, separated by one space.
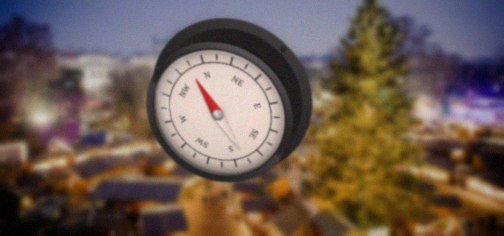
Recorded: 345 °
